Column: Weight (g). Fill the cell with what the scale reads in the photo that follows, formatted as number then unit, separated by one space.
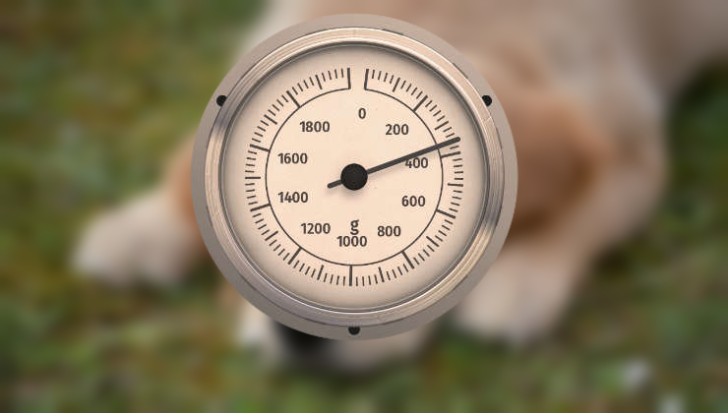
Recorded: 360 g
